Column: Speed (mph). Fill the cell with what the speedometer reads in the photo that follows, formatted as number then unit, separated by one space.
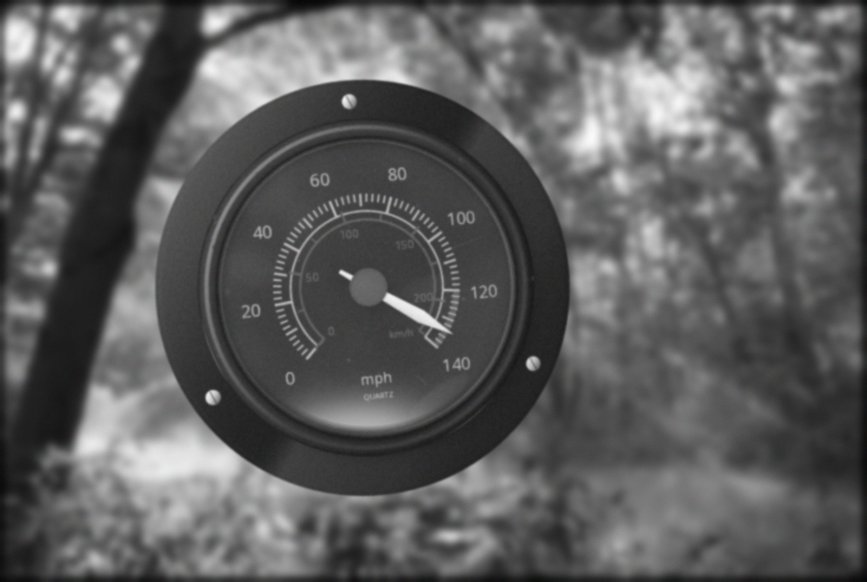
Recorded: 134 mph
